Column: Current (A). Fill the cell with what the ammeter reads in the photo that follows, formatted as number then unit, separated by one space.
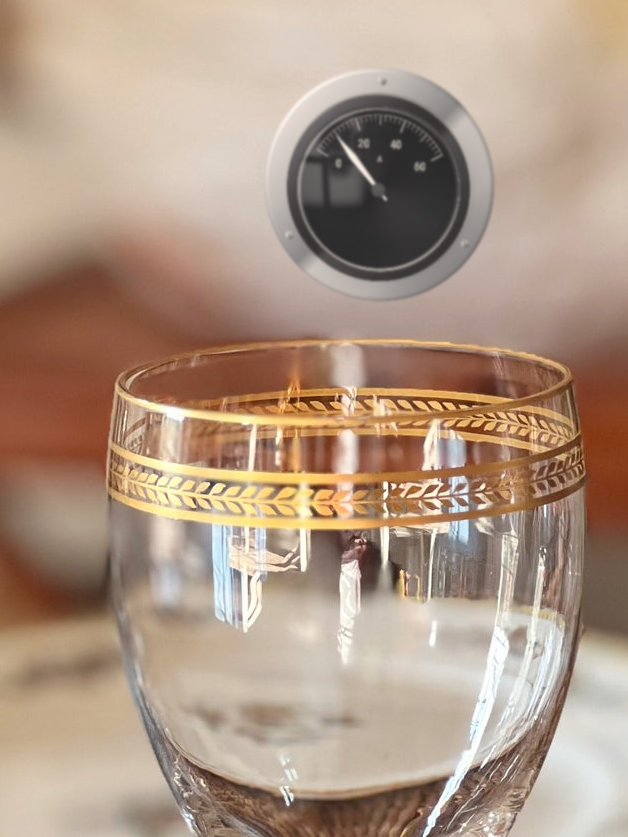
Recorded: 10 A
